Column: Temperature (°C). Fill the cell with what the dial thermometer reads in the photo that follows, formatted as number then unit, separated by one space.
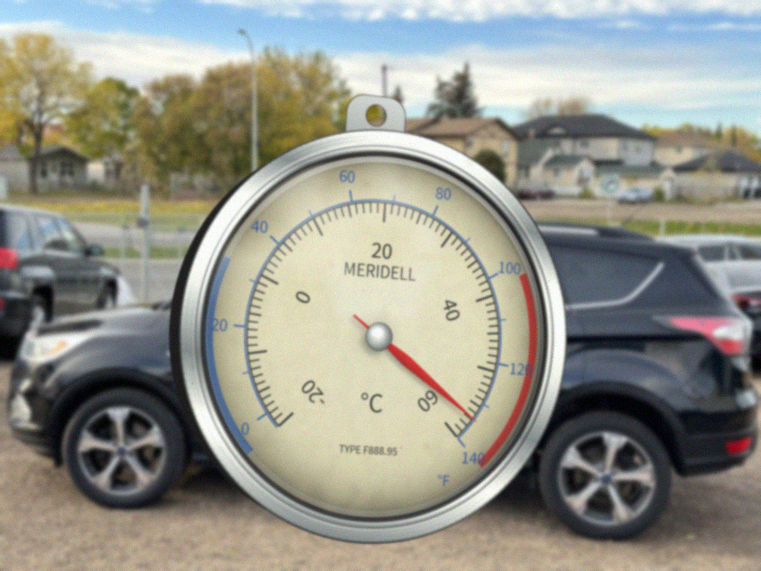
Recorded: 57 °C
